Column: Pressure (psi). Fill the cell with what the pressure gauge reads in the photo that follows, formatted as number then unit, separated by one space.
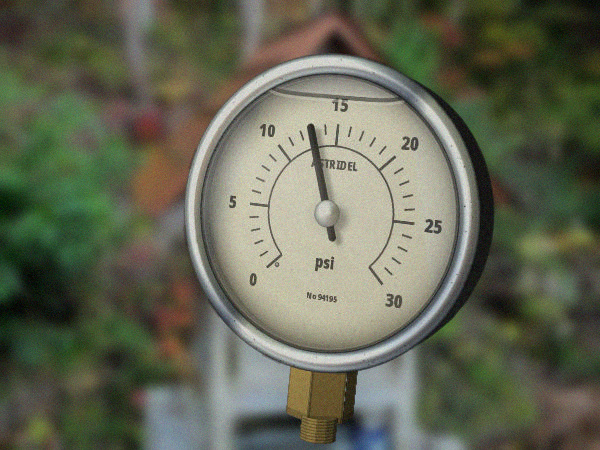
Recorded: 13 psi
